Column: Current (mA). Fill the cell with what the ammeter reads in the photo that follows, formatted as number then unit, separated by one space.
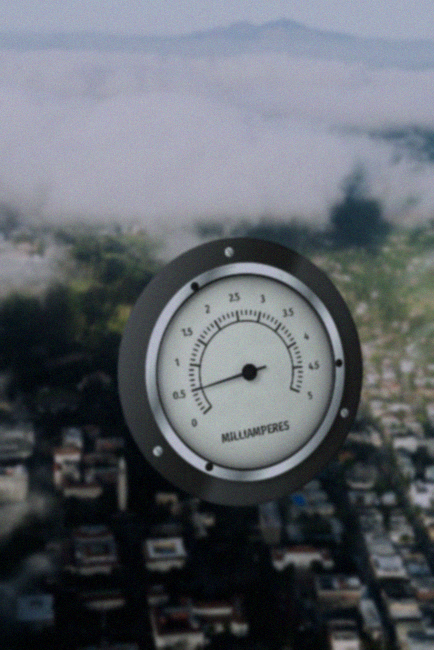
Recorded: 0.5 mA
